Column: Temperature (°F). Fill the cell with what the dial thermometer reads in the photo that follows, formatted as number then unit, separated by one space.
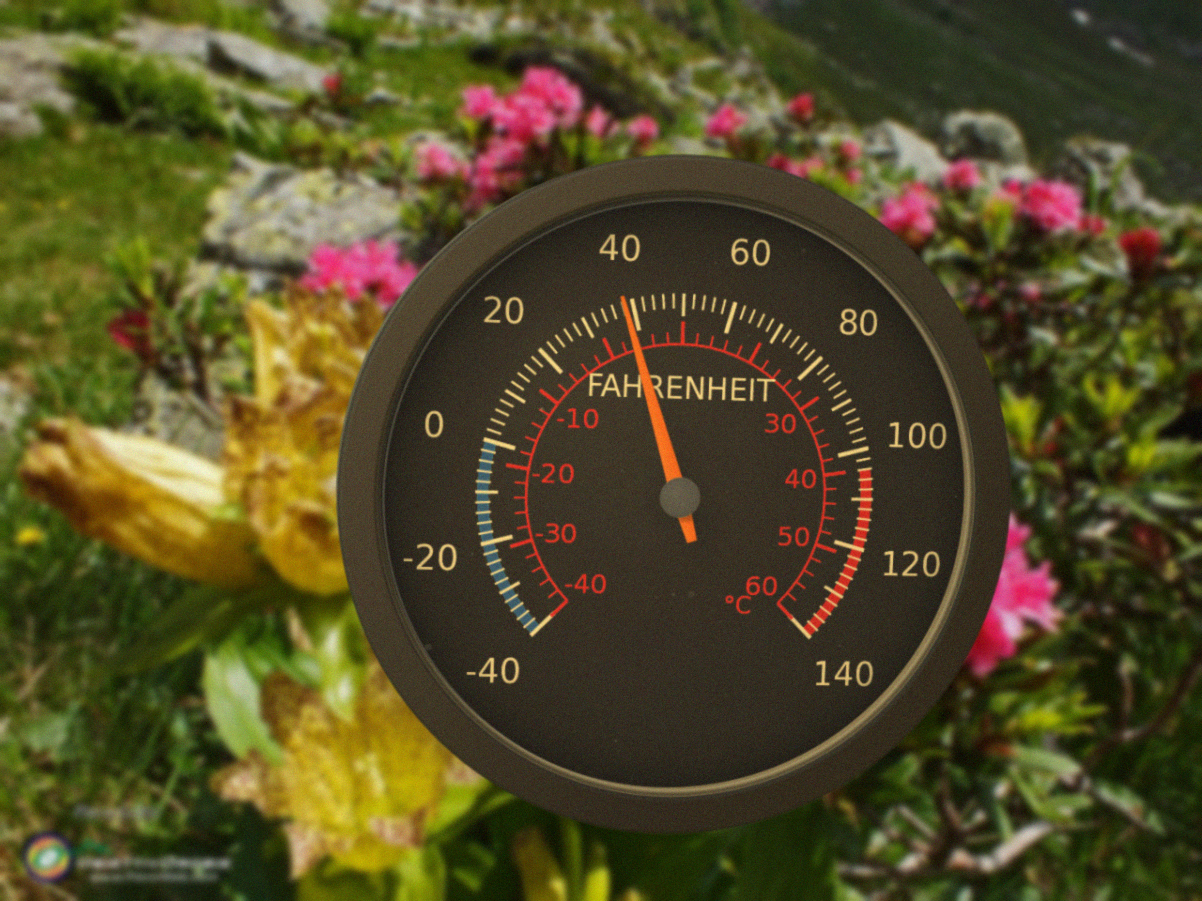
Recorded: 38 °F
